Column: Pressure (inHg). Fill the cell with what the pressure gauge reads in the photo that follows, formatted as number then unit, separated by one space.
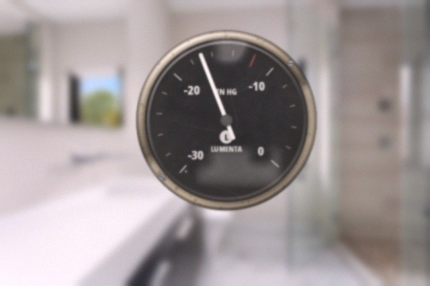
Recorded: -17 inHg
